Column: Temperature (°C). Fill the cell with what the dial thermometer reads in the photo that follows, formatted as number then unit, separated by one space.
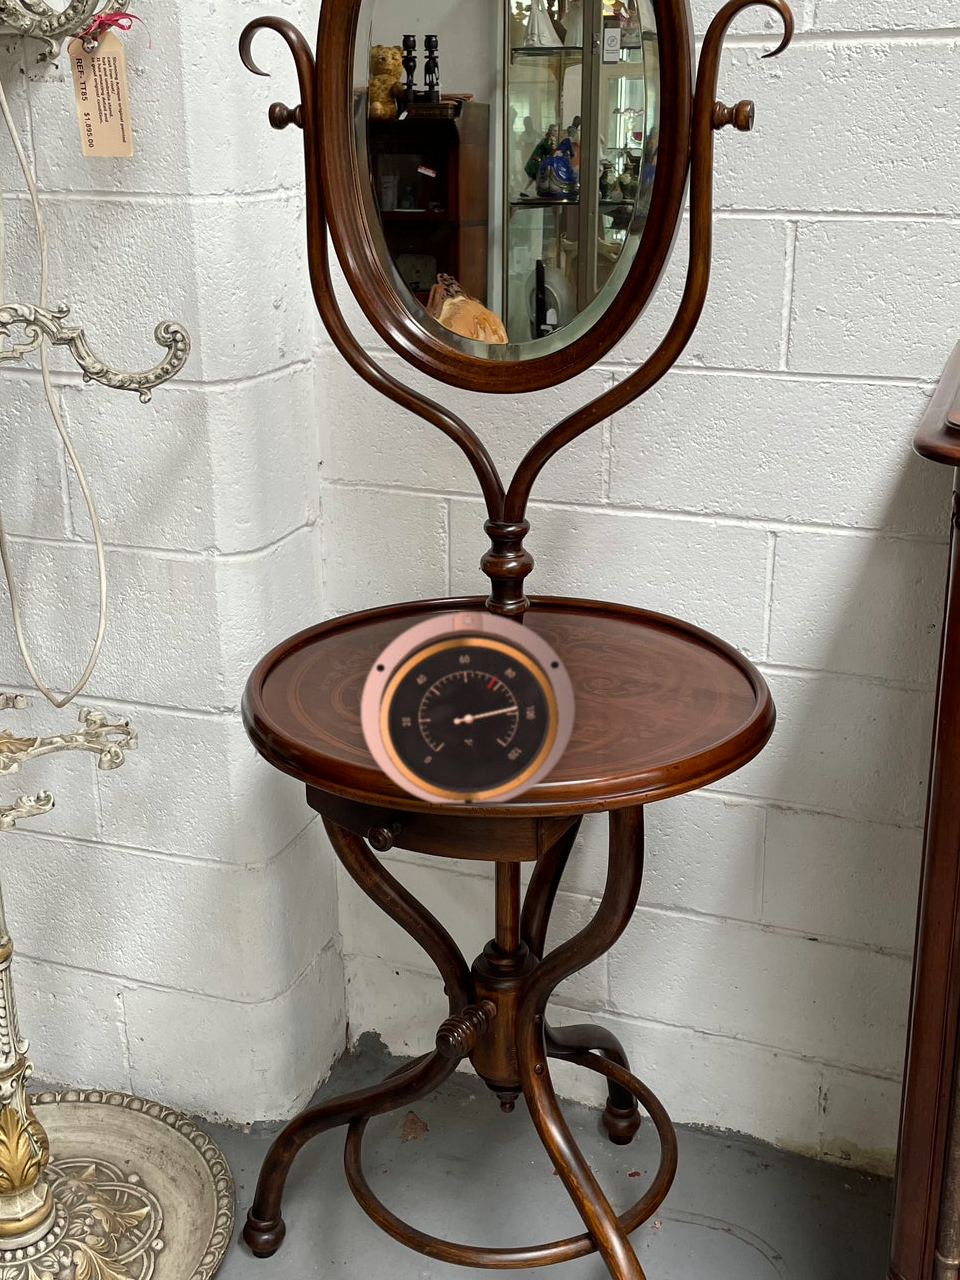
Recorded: 96 °C
